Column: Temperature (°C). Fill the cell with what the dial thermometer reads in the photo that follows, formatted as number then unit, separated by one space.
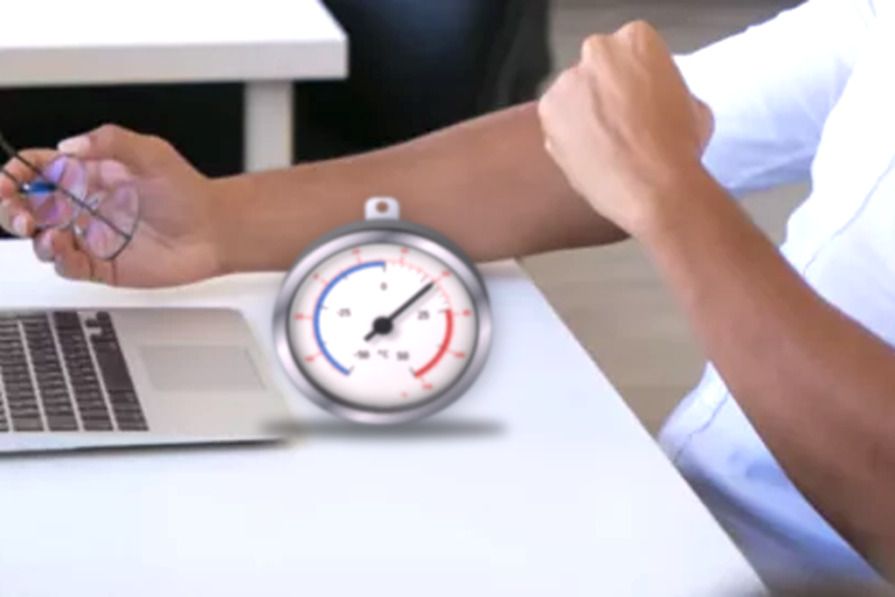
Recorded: 15 °C
